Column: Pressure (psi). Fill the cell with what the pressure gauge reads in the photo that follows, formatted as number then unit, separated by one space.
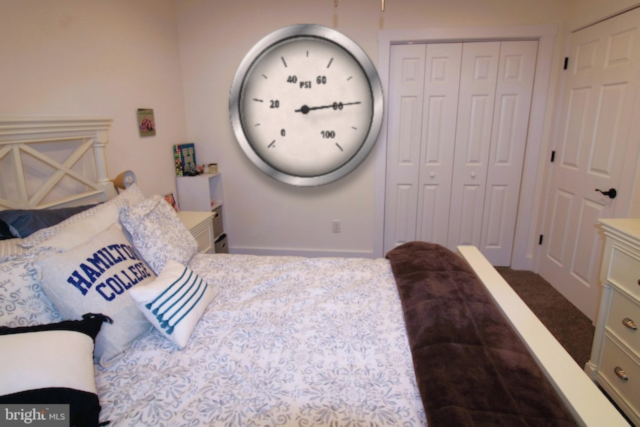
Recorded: 80 psi
